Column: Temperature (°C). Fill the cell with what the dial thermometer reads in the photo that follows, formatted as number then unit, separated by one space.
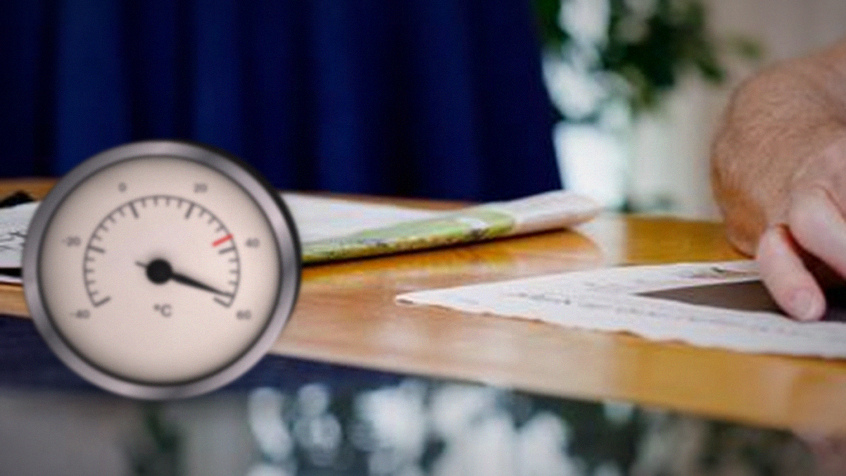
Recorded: 56 °C
